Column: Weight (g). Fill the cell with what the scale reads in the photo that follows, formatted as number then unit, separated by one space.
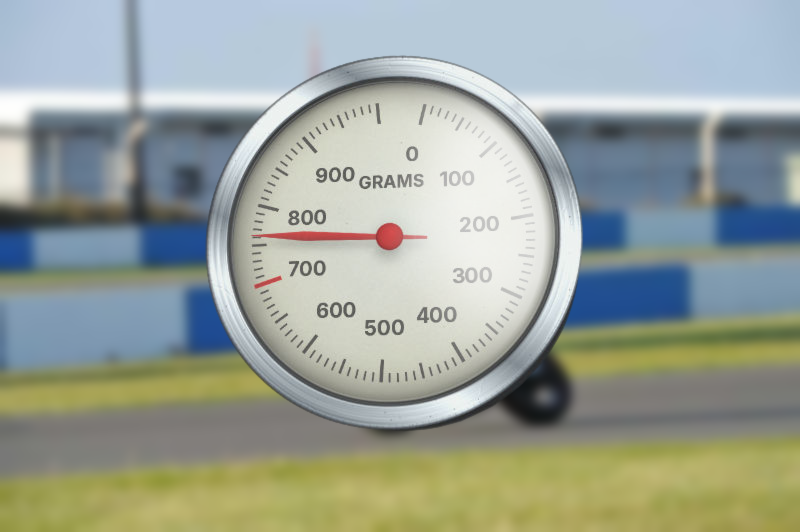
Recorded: 760 g
